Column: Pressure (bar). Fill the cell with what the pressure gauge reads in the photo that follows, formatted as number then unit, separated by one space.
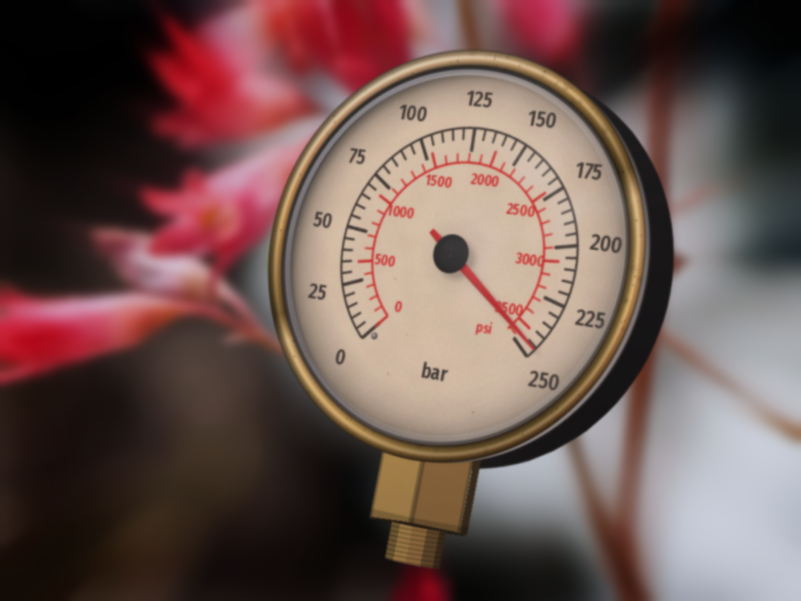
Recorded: 245 bar
